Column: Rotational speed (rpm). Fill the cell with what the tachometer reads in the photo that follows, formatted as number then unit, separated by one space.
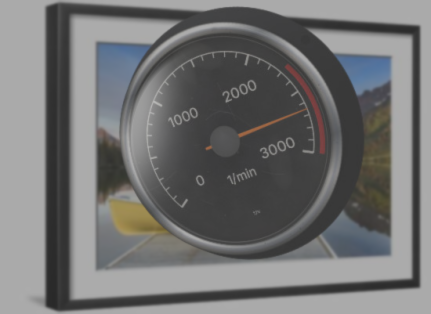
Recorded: 2650 rpm
